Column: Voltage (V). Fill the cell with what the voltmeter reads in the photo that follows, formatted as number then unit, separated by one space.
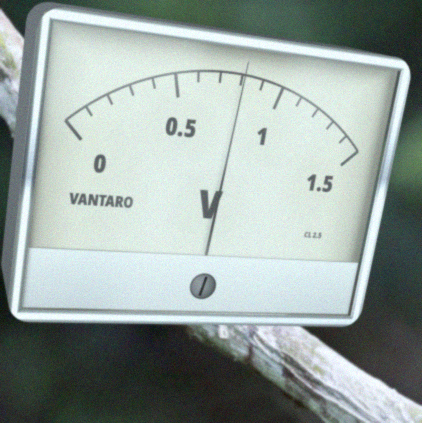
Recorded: 0.8 V
